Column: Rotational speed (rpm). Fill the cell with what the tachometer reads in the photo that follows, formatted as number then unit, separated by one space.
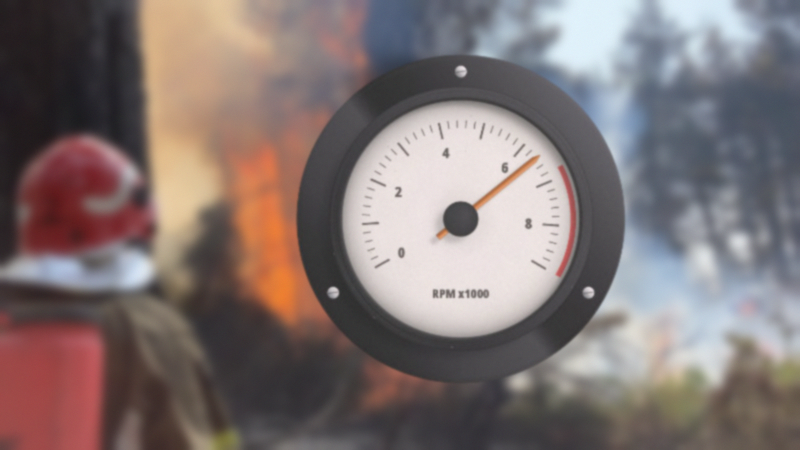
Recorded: 6400 rpm
